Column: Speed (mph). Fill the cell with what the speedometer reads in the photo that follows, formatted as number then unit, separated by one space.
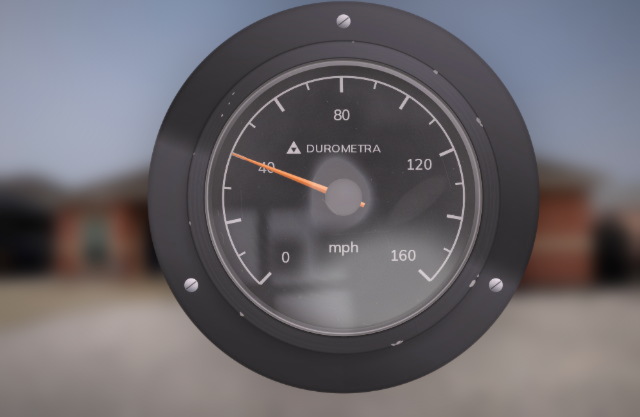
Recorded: 40 mph
